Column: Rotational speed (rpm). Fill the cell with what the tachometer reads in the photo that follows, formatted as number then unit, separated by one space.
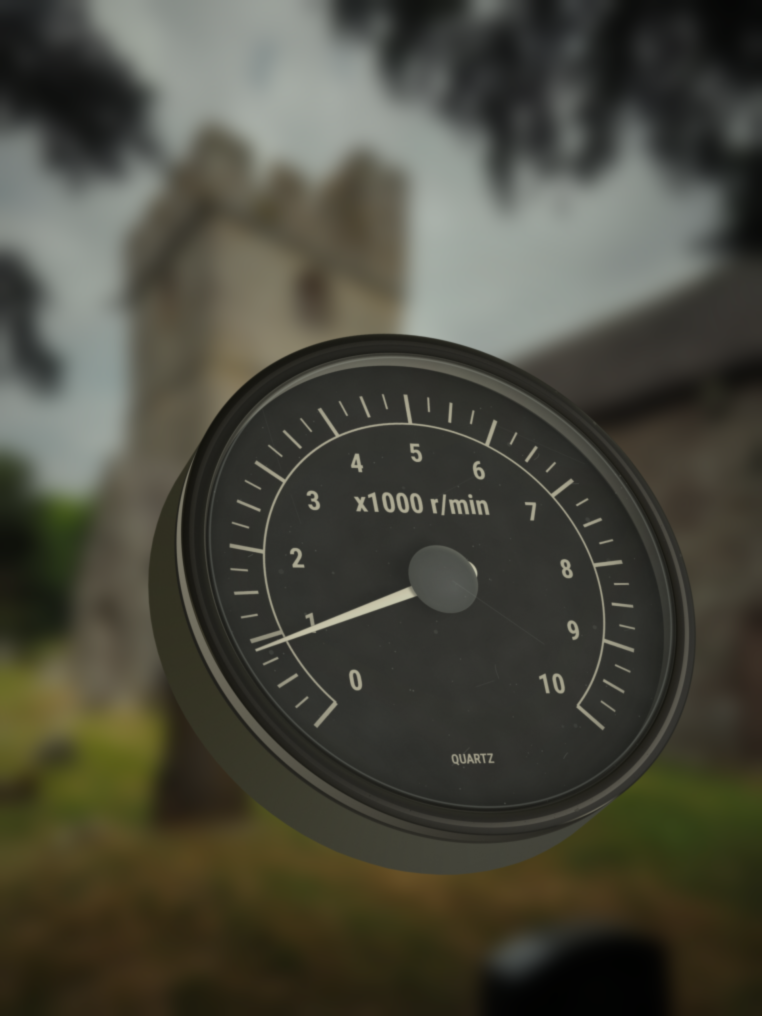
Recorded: 875 rpm
